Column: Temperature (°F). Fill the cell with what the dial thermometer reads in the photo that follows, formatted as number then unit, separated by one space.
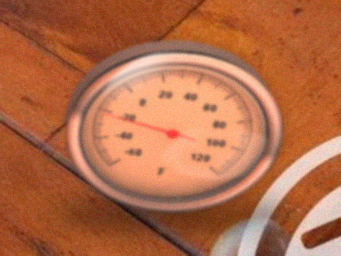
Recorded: -20 °F
